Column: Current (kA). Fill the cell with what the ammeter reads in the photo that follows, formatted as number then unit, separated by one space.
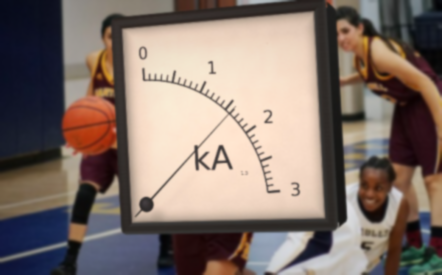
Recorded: 1.6 kA
